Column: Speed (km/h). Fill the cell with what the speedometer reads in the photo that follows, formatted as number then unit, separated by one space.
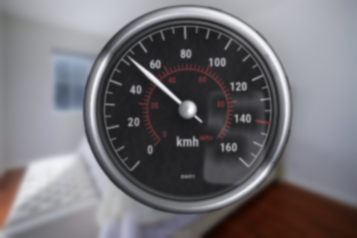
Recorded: 52.5 km/h
